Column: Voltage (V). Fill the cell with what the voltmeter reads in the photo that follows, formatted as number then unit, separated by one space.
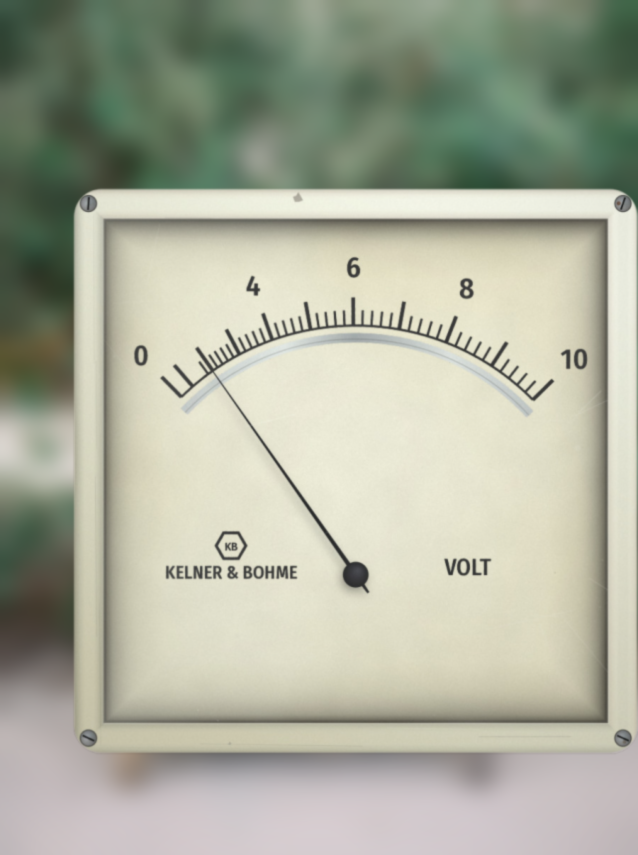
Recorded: 2 V
